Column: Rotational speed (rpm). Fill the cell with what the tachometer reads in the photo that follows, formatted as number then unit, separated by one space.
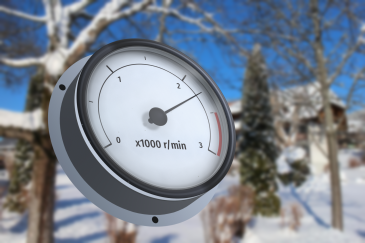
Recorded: 2250 rpm
